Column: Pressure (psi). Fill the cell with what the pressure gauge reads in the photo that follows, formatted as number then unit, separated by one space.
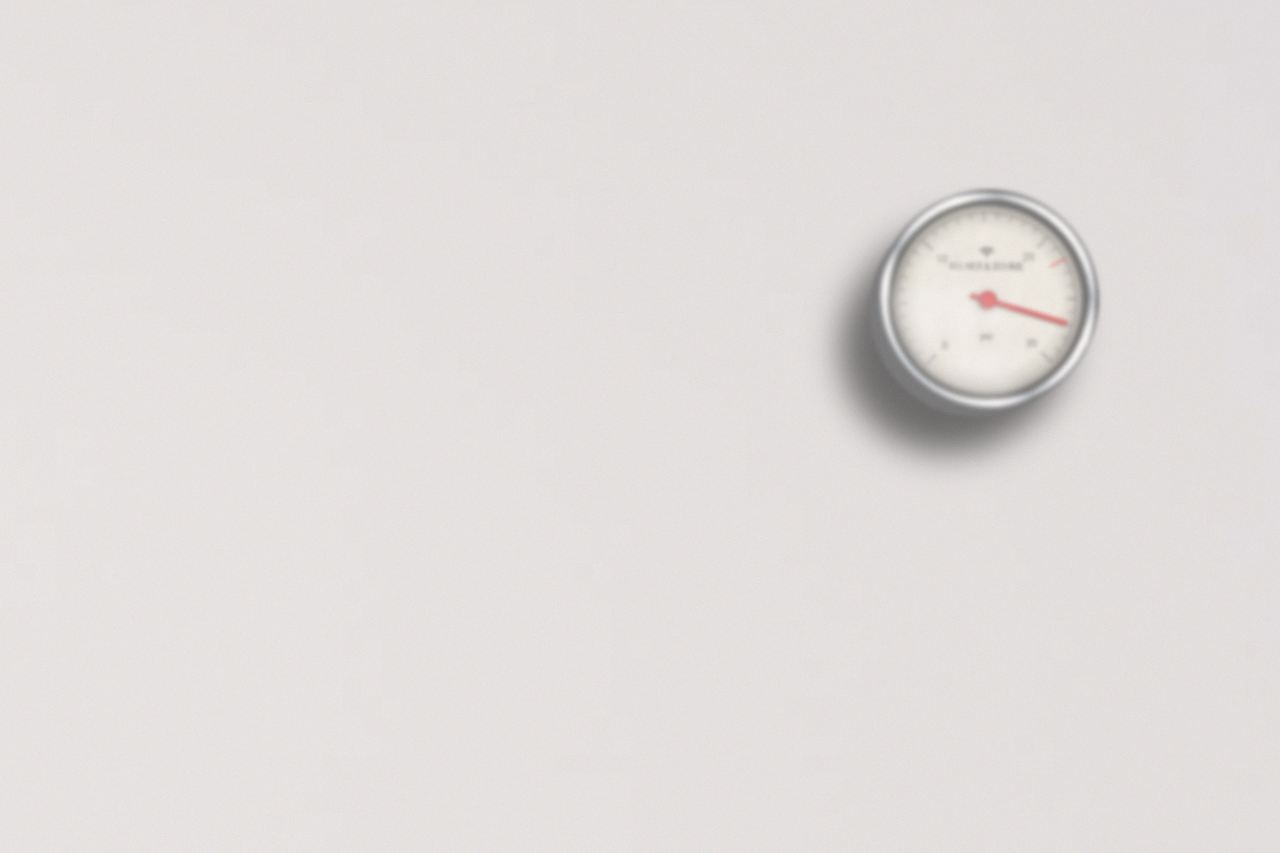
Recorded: 27 psi
